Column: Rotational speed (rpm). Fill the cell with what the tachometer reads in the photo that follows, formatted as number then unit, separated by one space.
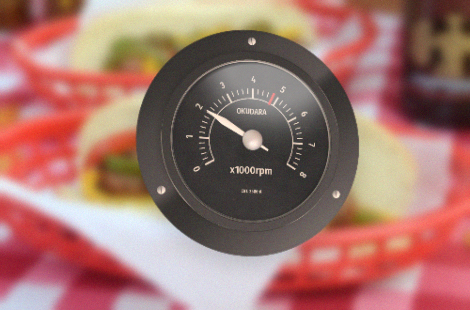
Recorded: 2000 rpm
